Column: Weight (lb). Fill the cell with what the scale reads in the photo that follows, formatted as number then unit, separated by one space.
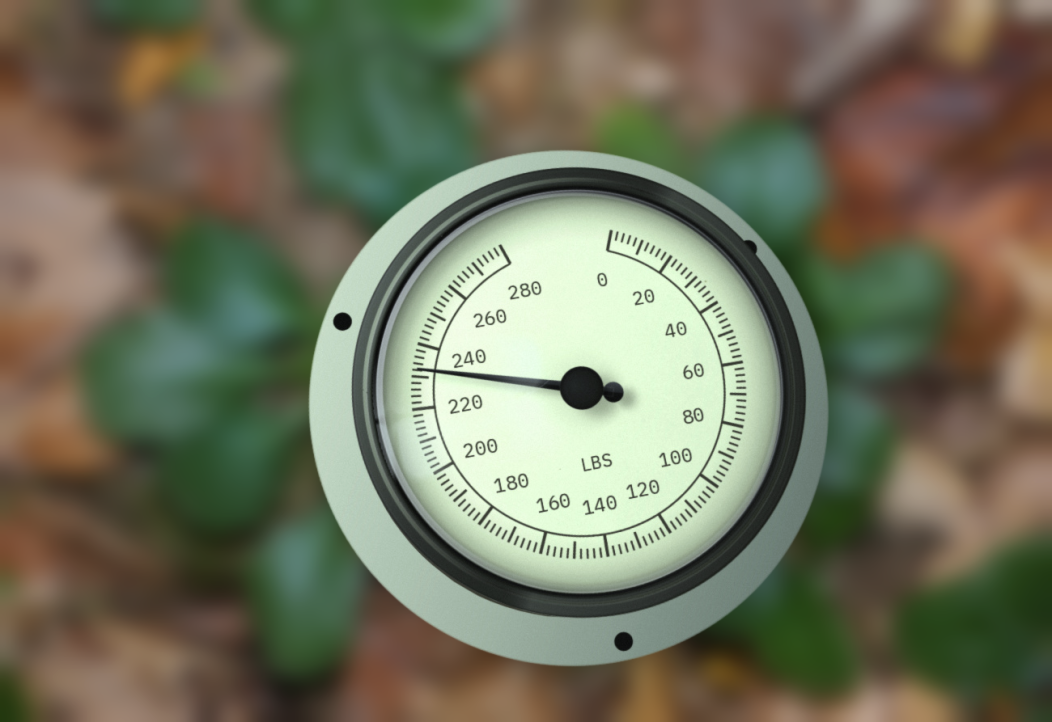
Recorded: 232 lb
